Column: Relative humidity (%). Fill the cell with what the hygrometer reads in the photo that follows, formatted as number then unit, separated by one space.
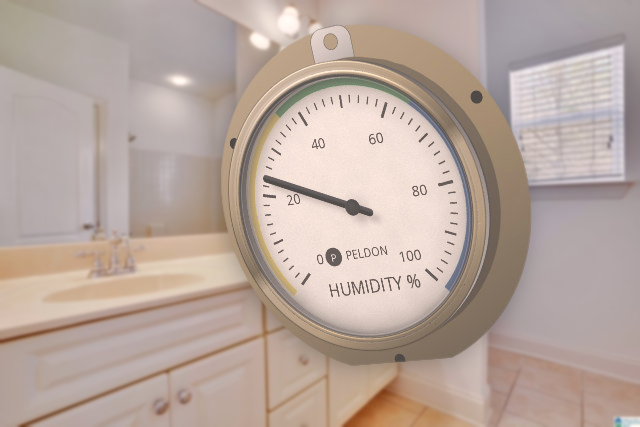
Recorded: 24 %
